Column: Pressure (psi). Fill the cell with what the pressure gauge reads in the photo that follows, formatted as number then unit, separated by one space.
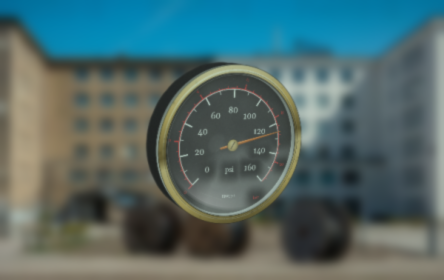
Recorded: 125 psi
